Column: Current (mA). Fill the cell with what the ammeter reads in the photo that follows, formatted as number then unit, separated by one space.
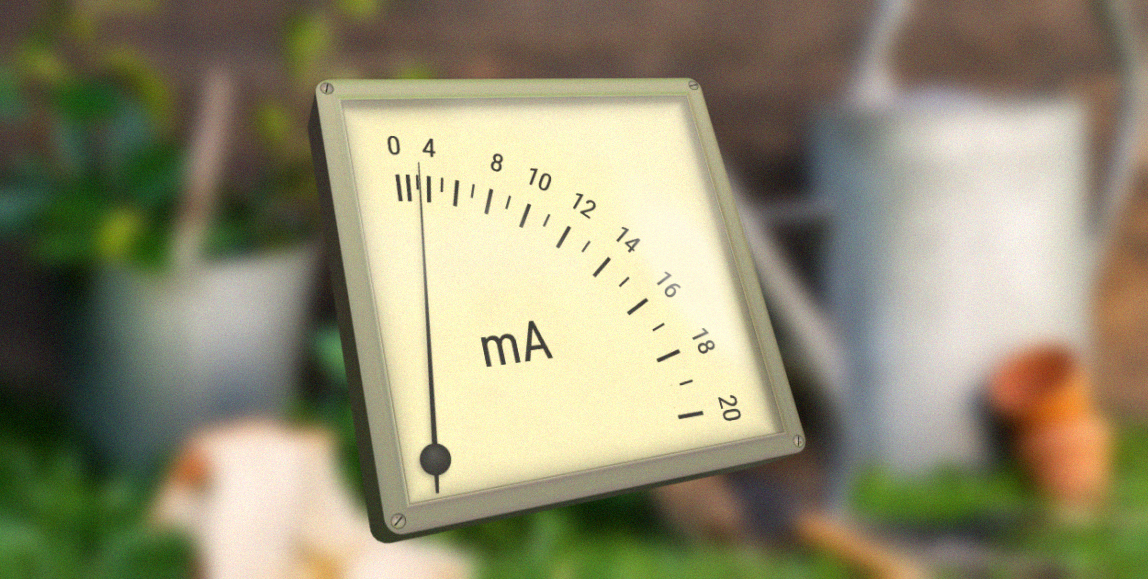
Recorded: 3 mA
